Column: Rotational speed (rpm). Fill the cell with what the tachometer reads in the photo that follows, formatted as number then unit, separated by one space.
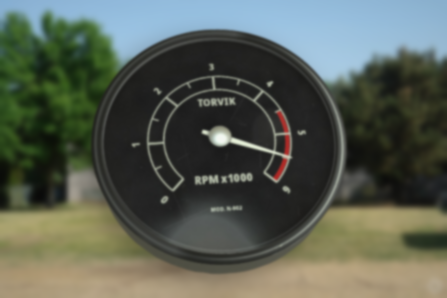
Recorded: 5500 rpm
